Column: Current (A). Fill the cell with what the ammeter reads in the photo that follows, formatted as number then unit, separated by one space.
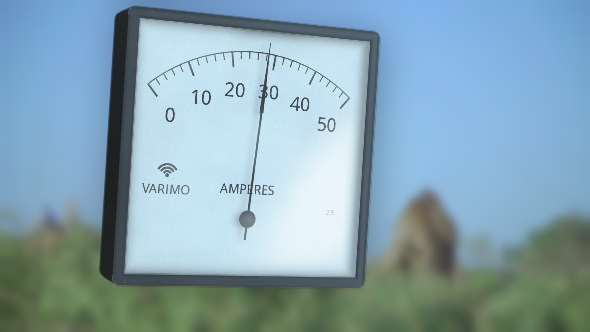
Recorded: 28 A
